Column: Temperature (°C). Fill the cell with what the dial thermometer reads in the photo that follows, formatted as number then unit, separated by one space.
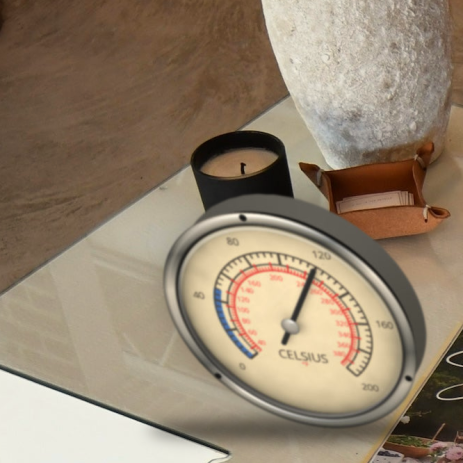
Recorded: 120 °C
